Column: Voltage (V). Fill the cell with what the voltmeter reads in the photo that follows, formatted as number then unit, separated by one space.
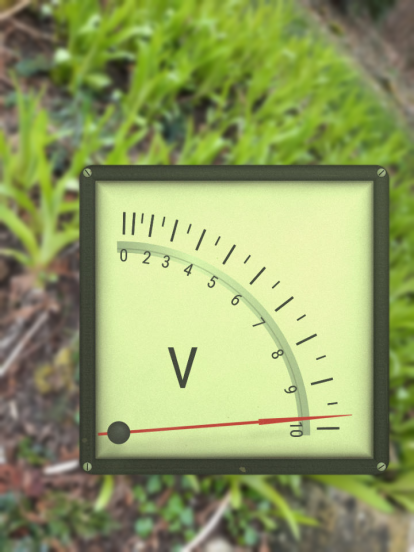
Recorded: 9.75 V
